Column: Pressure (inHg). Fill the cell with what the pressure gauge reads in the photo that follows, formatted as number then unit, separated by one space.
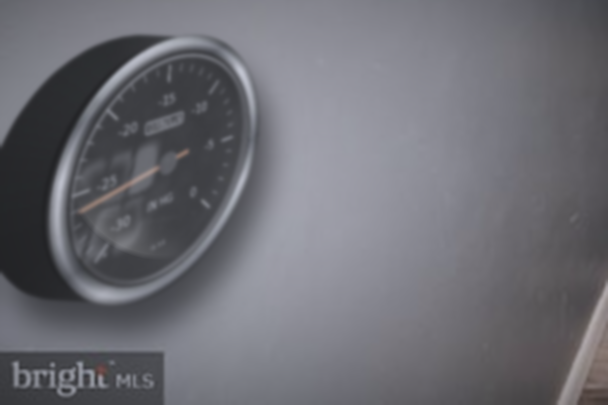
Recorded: -26 inHg
